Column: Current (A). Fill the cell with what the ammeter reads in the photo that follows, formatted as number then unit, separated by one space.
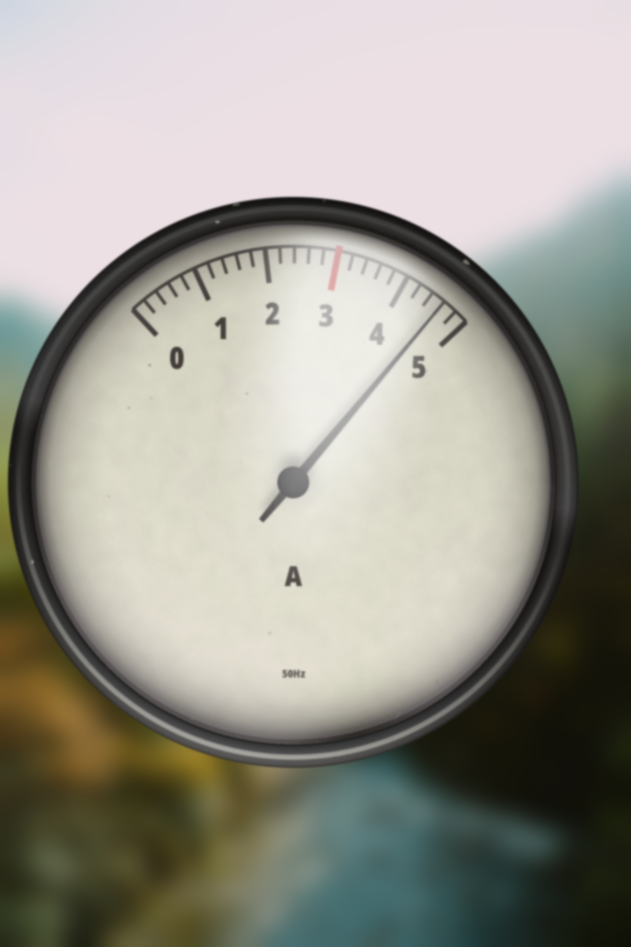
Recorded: 4.6 A
